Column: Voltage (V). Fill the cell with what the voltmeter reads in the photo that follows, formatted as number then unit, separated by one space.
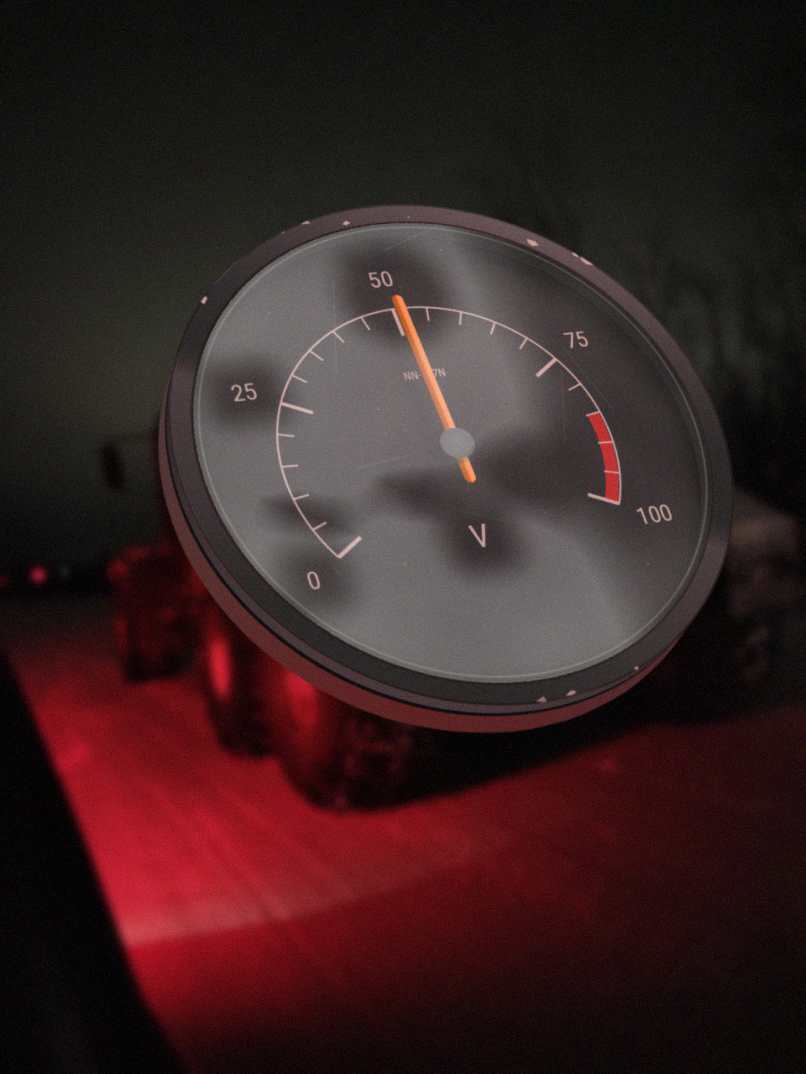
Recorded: 50 V
